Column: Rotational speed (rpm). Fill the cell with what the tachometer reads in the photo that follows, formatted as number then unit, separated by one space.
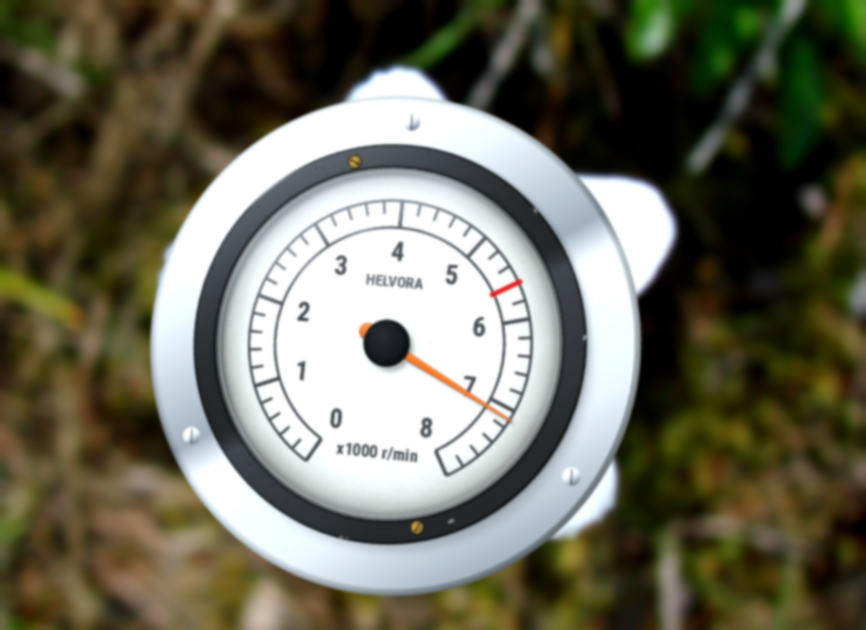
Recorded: 7100 rpm
